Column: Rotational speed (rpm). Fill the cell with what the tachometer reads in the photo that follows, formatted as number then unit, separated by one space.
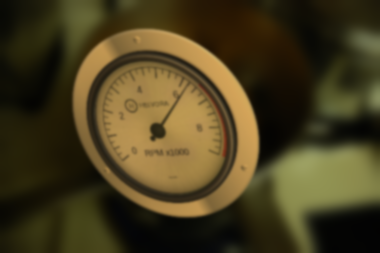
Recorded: 6250 rpm
